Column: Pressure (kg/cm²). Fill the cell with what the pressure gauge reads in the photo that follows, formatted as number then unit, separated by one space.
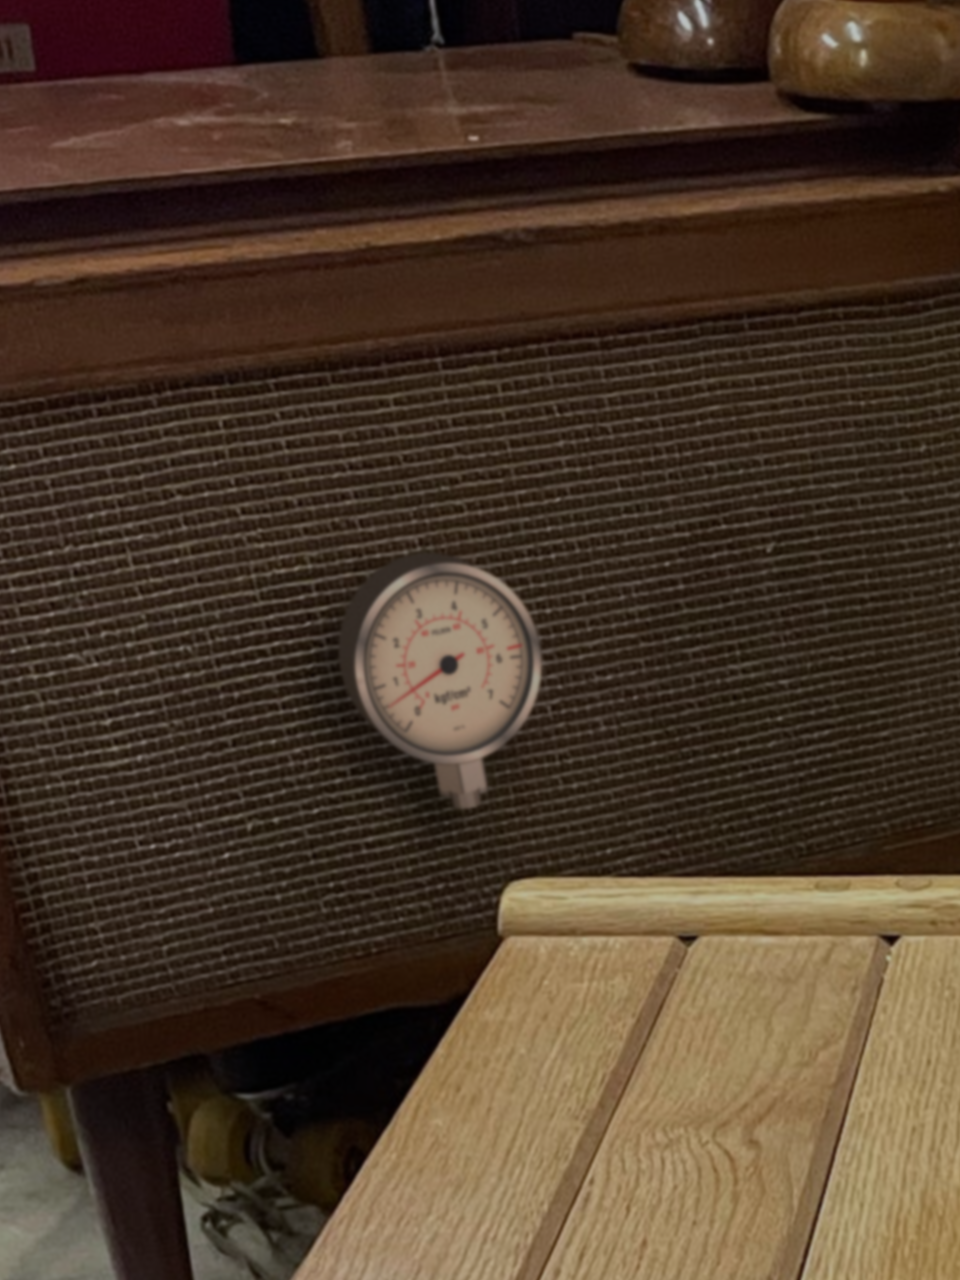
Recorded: 0.6 kg/cm²
